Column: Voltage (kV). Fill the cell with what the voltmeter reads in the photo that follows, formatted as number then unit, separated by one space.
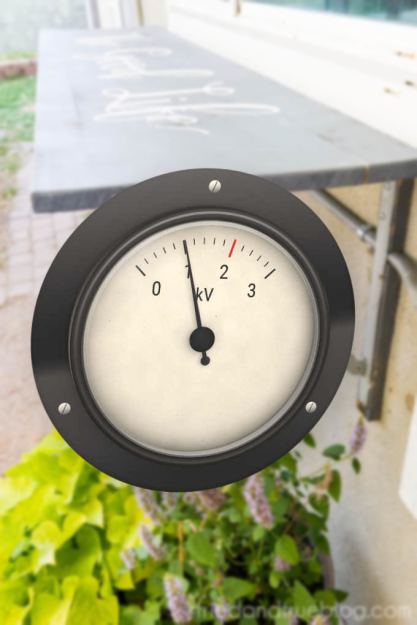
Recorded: 1 kV
